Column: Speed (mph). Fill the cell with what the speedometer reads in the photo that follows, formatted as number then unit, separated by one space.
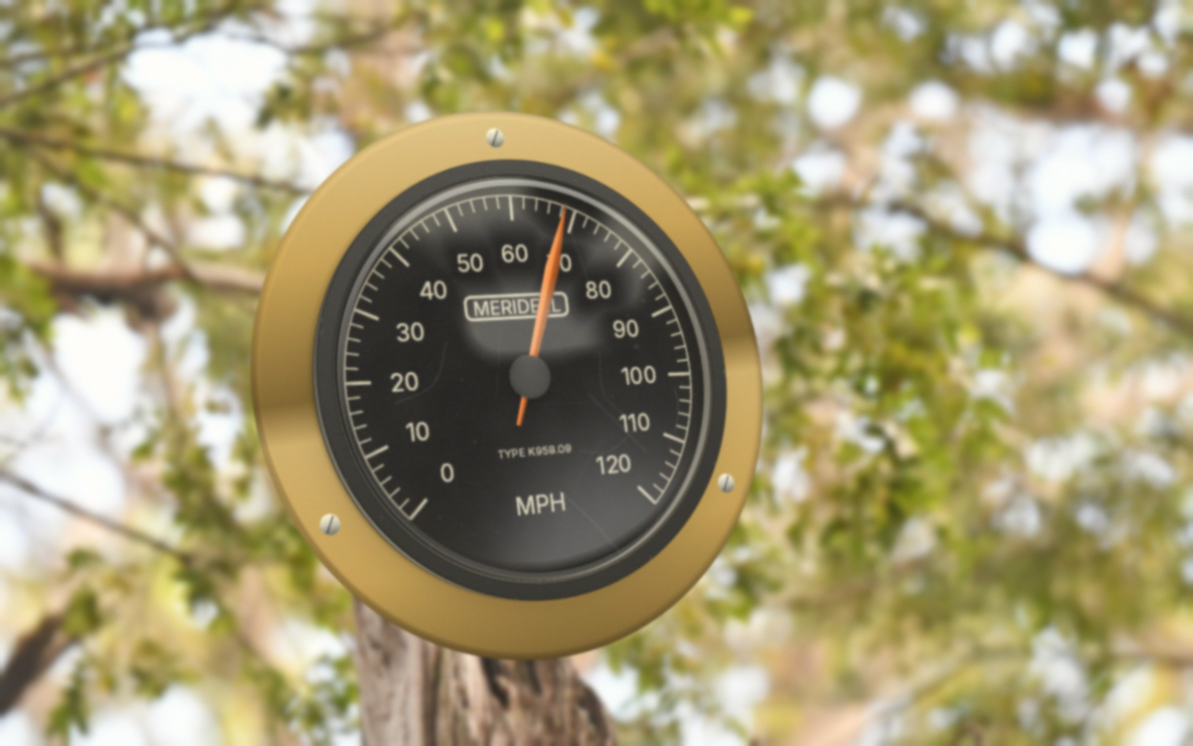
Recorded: 68 mph
